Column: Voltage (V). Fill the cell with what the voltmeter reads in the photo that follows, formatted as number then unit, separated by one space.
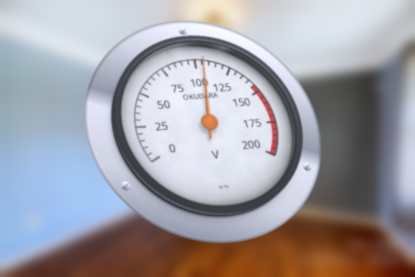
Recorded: 105 V
